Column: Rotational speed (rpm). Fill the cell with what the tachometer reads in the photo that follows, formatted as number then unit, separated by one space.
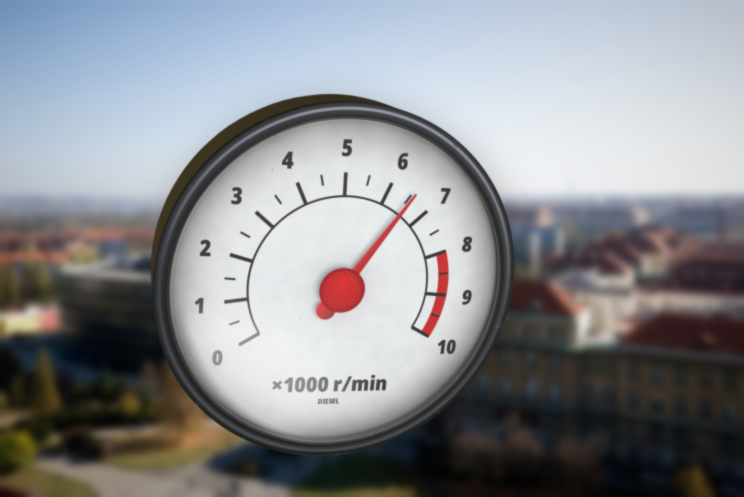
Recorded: 6500 rpm
